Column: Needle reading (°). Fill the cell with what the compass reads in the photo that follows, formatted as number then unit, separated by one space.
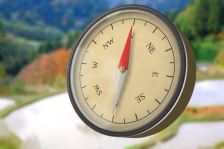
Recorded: 0 °
